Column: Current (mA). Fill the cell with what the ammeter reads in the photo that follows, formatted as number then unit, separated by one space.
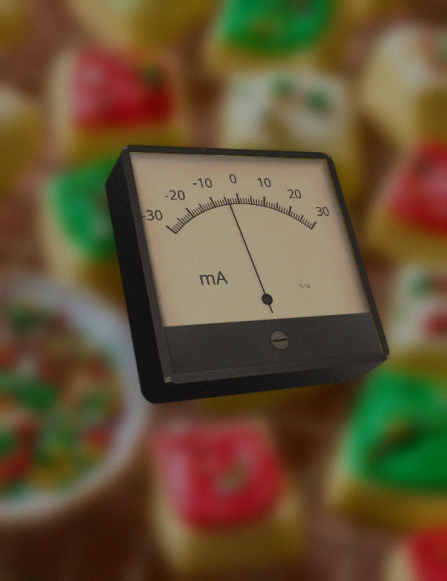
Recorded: -5 mA
